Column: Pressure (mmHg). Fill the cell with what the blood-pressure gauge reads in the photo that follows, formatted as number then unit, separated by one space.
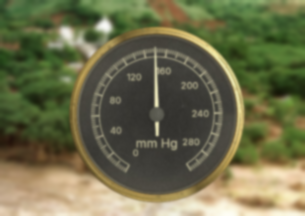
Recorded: 150 mmHg
